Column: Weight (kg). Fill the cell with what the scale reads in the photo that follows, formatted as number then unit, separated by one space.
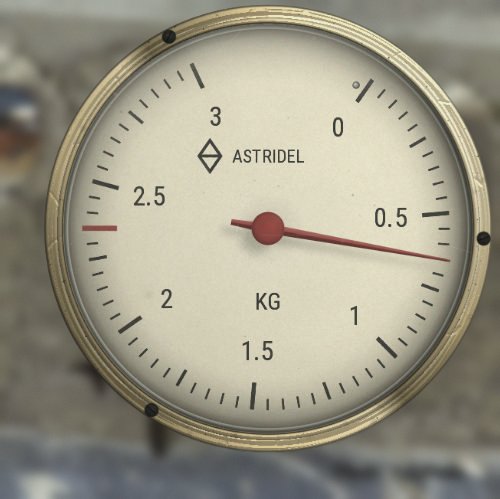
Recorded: 0.65 kg
